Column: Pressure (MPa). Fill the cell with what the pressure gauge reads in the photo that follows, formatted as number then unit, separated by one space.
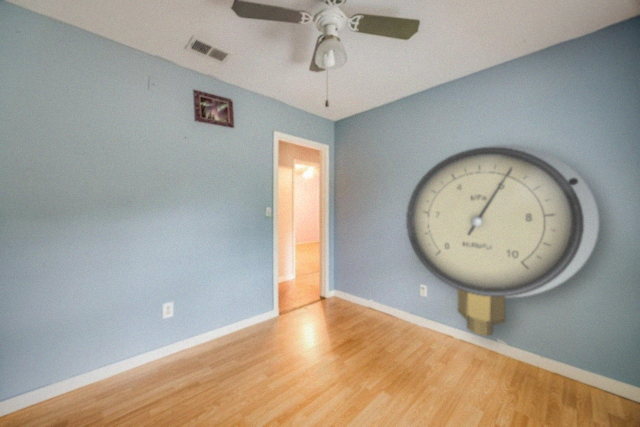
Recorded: 6 MPa
